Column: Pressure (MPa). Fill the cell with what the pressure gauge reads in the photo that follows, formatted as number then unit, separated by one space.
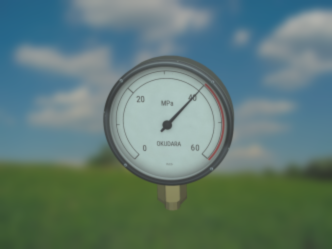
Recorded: 40 MPa
